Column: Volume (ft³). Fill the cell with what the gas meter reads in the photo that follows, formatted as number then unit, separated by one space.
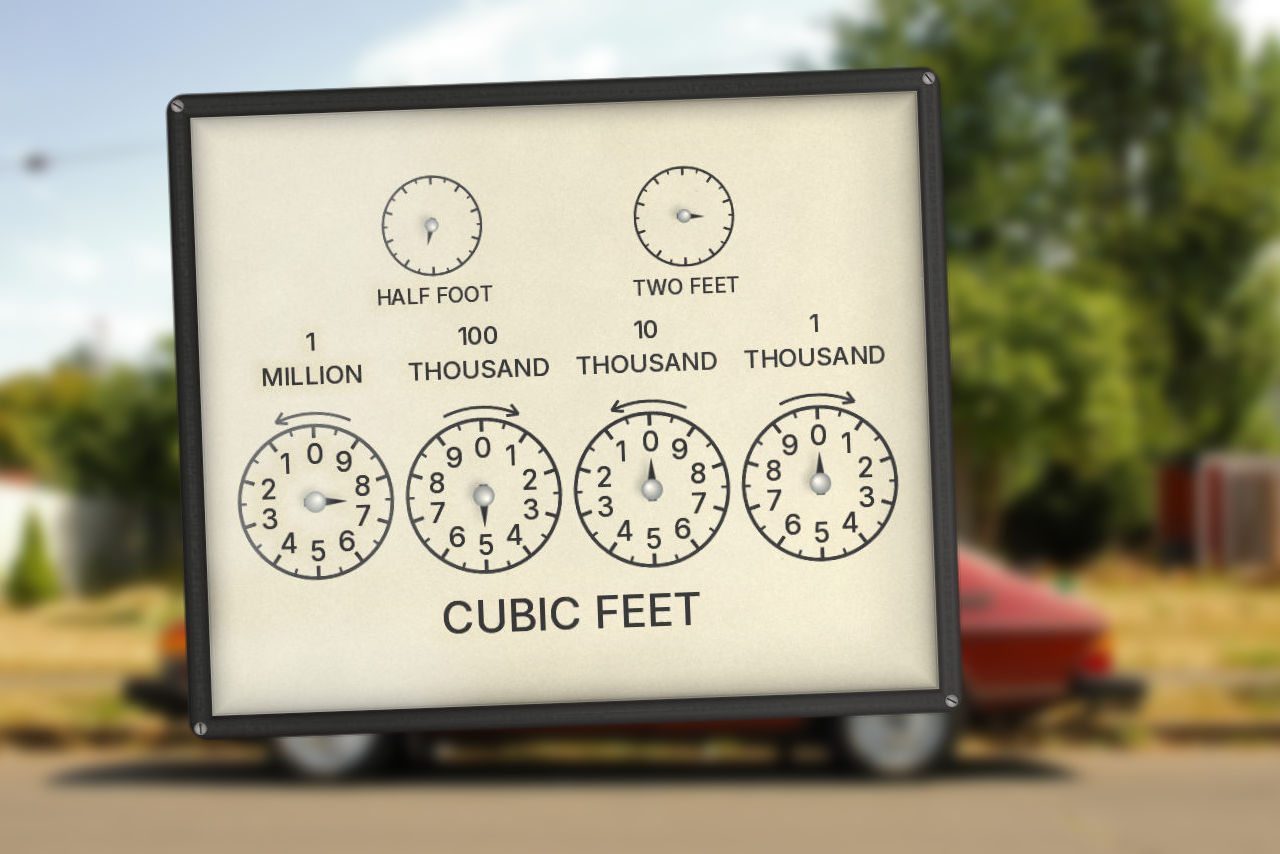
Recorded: 750000 ft³
